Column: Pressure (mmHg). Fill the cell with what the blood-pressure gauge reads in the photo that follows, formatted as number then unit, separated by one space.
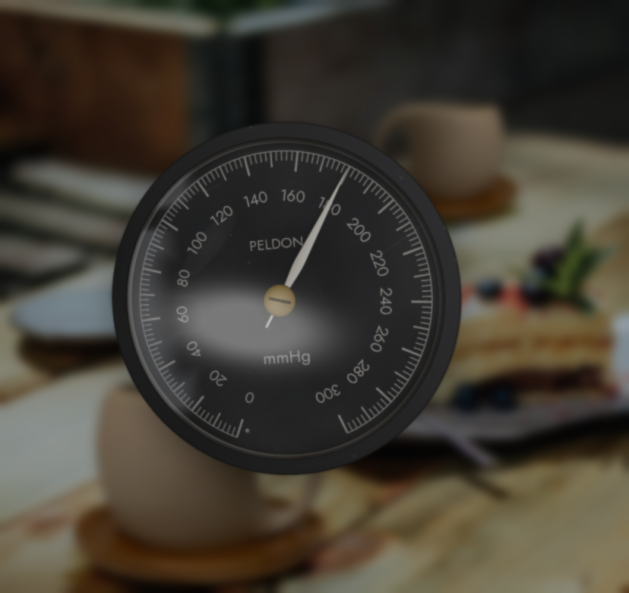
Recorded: 180 mmHg
